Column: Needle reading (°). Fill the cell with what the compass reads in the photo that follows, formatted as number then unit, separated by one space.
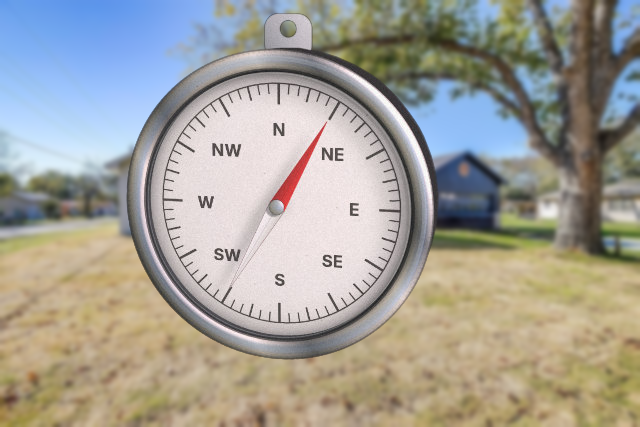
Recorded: 30 °
